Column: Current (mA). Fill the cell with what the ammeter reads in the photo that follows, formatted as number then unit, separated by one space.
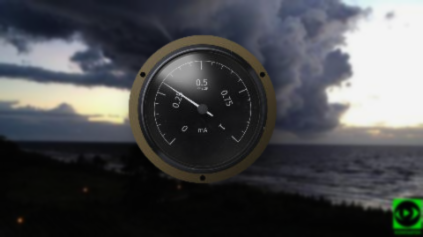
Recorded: 0.3 mA
